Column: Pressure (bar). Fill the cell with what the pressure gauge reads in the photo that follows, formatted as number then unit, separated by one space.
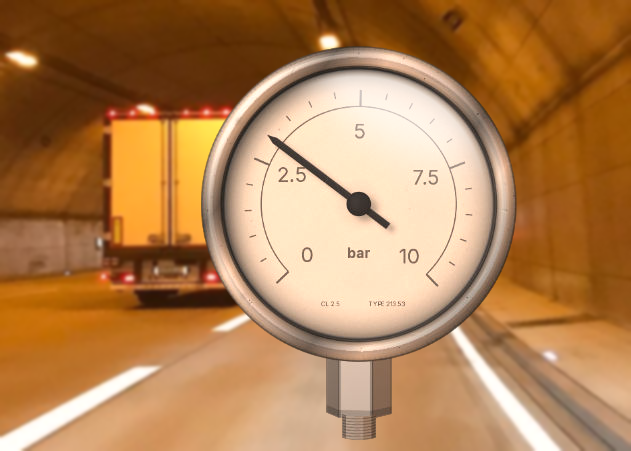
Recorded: 3 bar
